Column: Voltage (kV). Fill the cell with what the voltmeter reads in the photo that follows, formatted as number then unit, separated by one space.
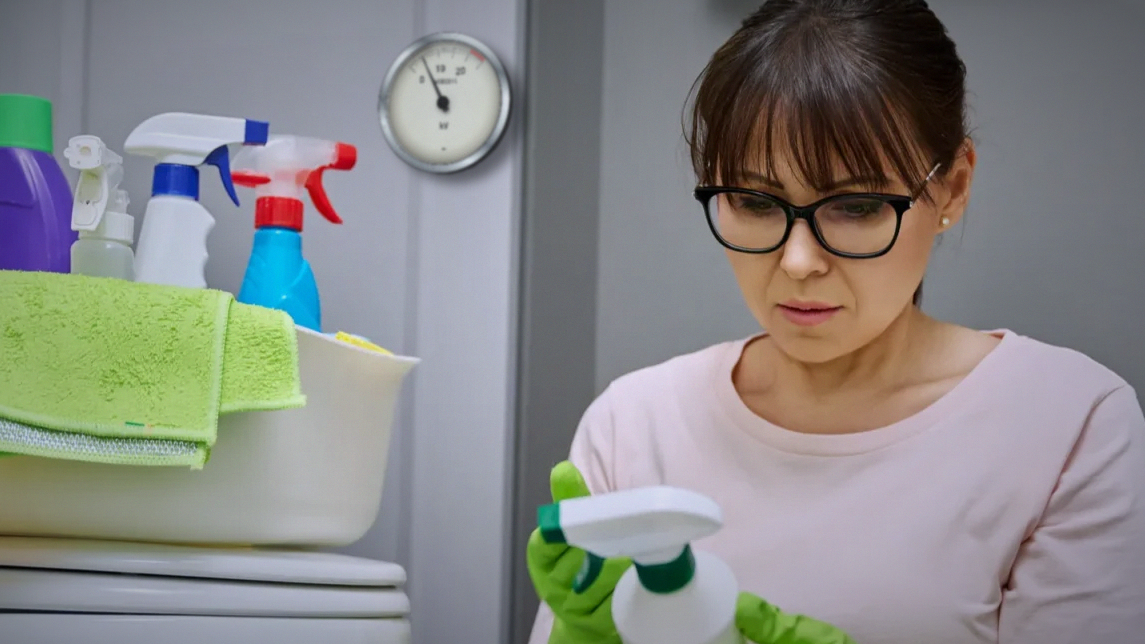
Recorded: 5 kV
